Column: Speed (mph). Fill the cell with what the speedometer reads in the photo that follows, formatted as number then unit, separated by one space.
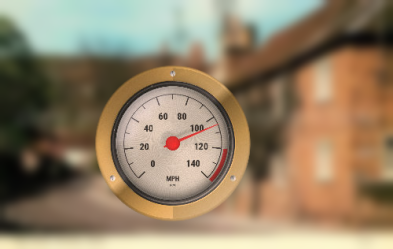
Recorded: 105 mph
